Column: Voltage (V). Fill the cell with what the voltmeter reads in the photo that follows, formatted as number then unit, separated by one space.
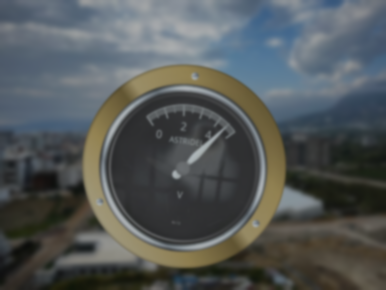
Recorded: 4.5 V
